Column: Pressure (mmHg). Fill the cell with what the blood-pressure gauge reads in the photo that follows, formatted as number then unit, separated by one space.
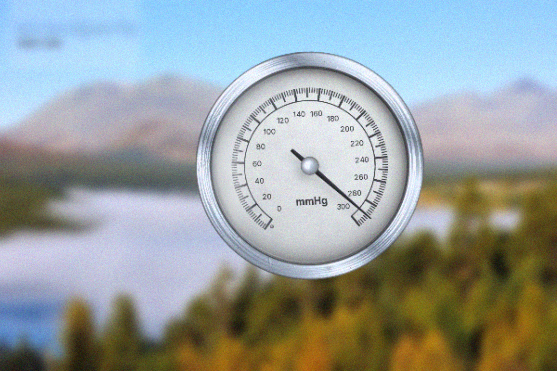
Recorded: 290 mmHg
